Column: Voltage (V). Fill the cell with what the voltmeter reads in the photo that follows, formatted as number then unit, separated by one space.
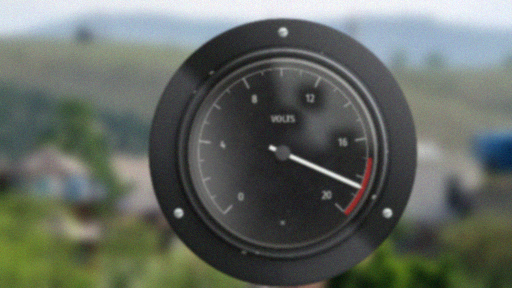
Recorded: 18.5 V
